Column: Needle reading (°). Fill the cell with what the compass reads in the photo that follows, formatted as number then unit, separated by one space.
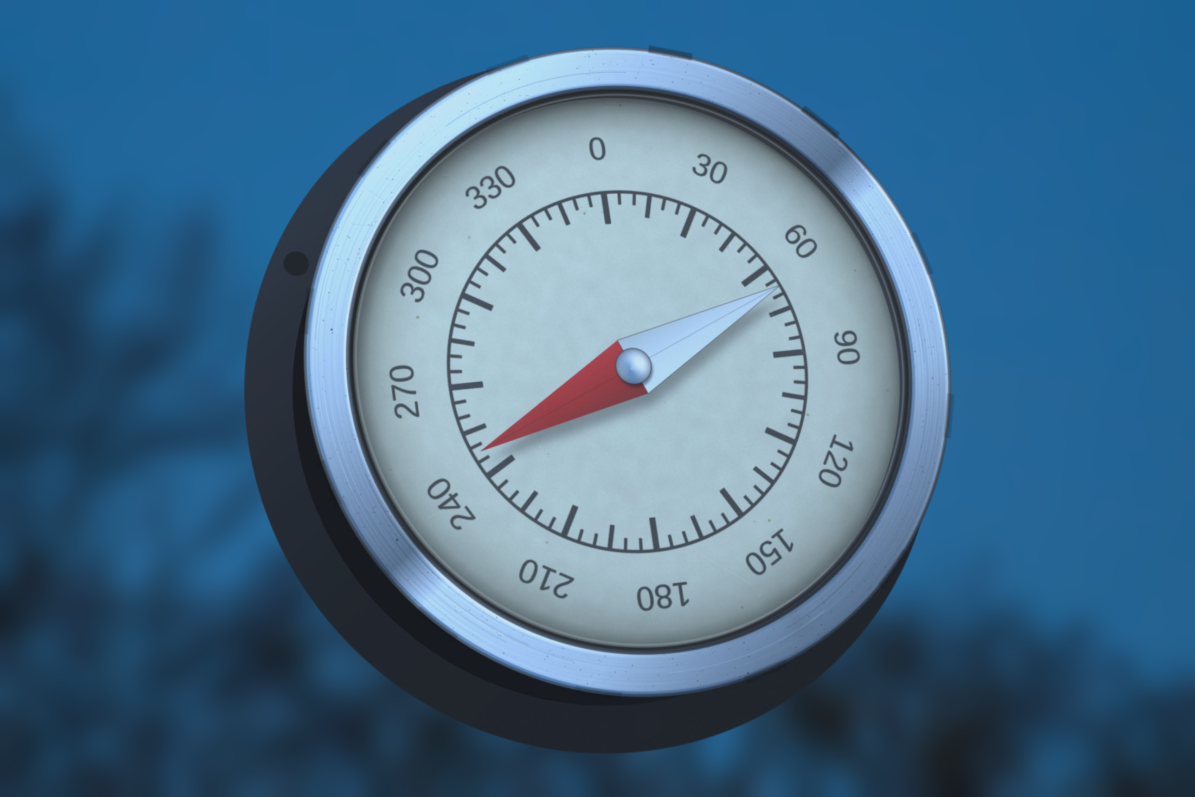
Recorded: 247.5 °
